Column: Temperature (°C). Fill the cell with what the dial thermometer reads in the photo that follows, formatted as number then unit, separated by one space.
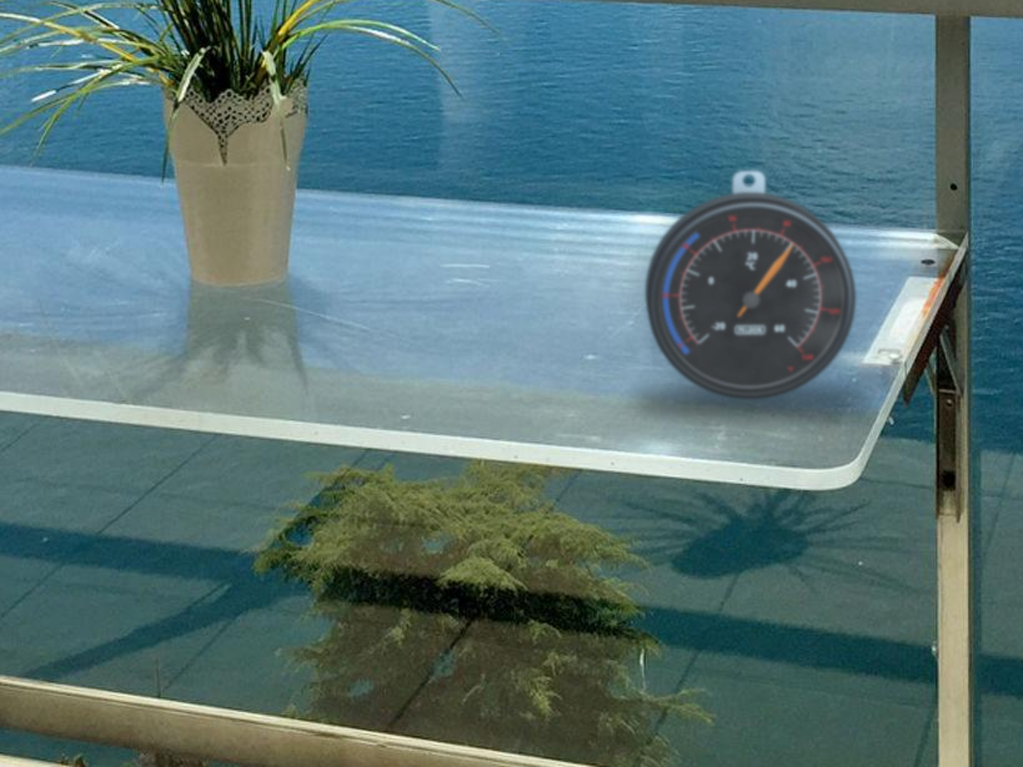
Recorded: 30 °C
